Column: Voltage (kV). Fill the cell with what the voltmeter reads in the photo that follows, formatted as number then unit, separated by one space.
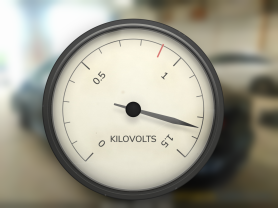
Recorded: 1.35 kV
